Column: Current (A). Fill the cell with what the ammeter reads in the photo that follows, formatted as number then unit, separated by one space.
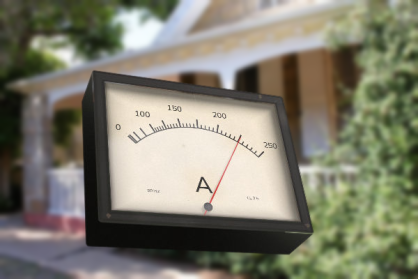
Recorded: 225 A
